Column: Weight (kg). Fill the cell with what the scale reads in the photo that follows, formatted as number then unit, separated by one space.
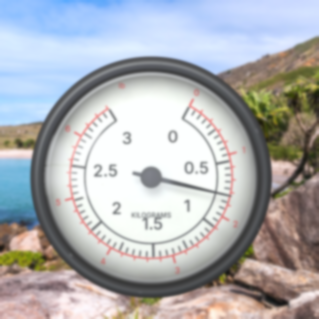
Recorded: 0.75 kg
